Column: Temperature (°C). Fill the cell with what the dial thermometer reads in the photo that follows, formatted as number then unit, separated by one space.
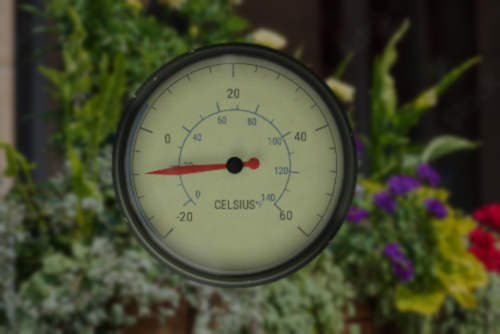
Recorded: -8 °C
